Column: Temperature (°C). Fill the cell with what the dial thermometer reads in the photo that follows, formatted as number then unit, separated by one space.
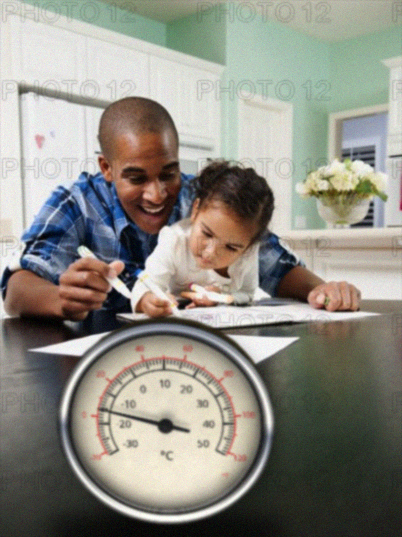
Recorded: -15 °C
